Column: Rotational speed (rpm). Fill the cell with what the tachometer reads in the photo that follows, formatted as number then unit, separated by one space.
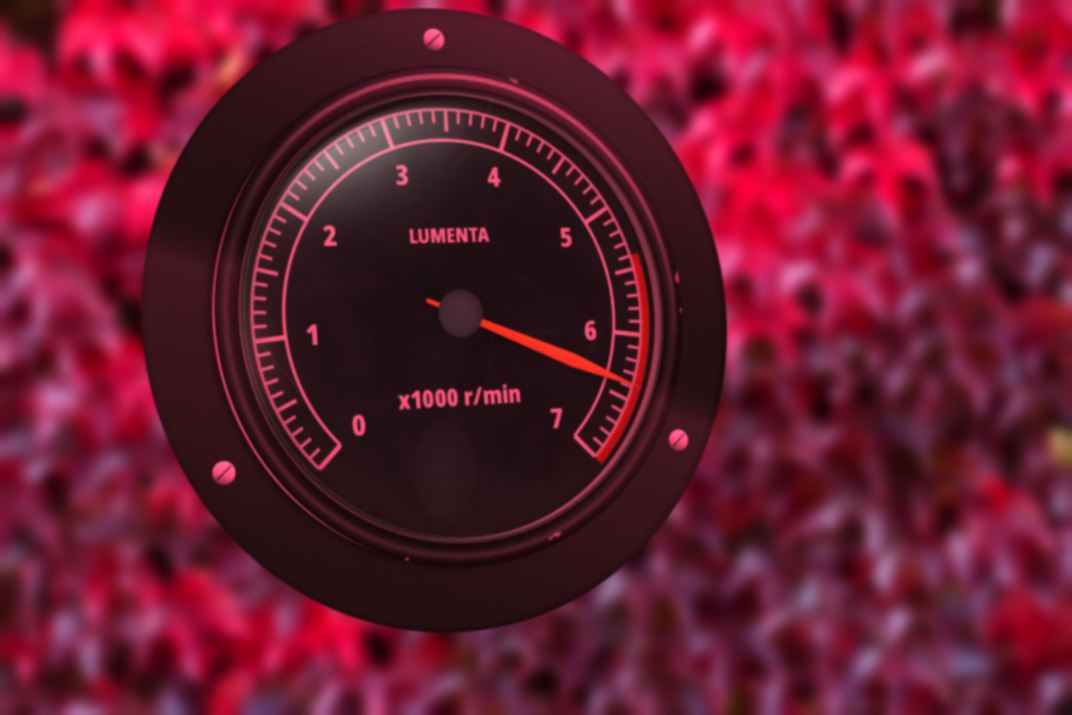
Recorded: 6400 rpm
